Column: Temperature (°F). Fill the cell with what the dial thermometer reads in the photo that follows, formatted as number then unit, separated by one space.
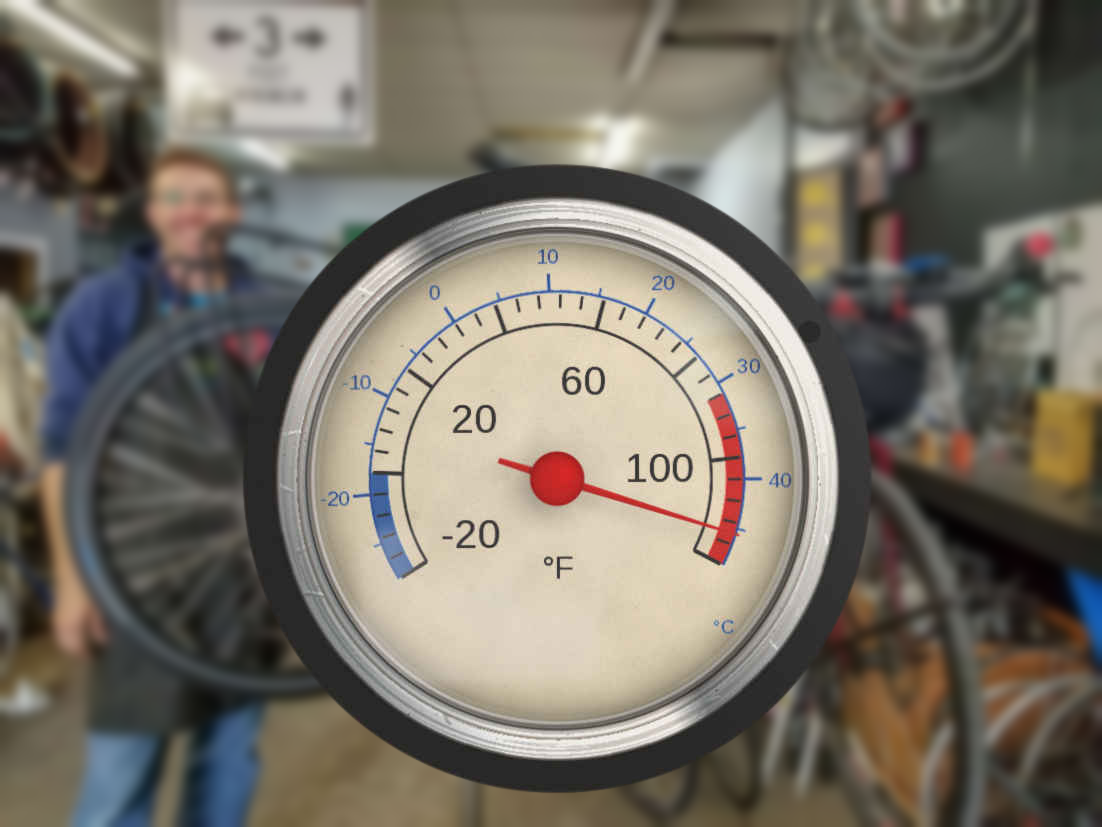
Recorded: 114 °F
